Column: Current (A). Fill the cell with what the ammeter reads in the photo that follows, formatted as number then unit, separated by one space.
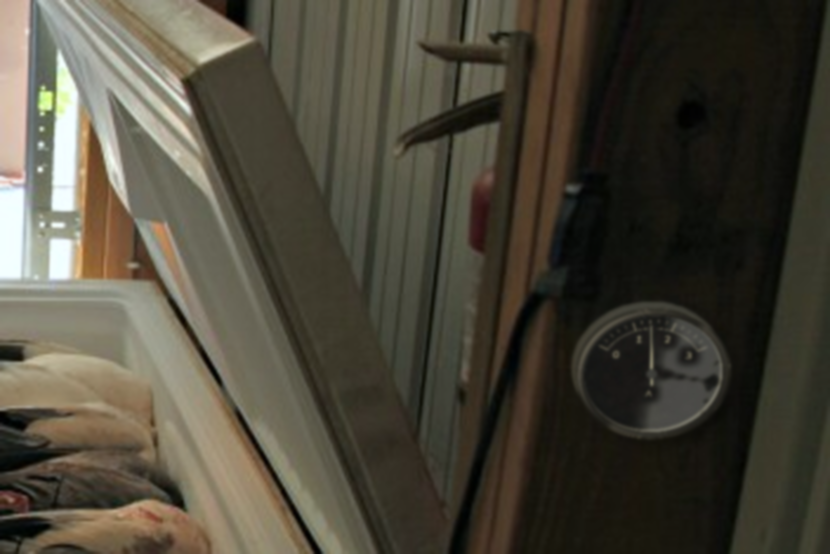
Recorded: 1.4 A
